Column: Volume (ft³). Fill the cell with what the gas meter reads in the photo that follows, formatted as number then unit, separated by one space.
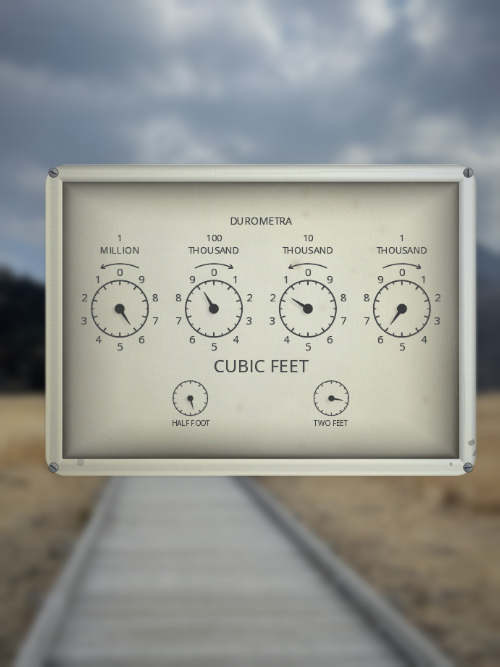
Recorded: 591600 ft³
